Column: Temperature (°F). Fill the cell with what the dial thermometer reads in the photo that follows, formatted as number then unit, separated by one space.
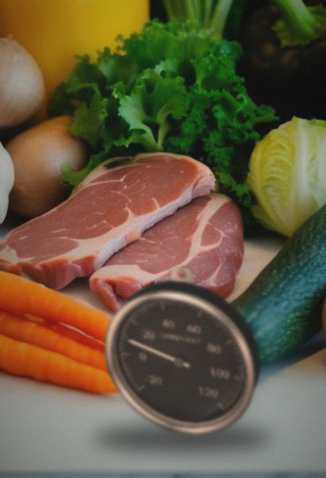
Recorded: 10 °F
